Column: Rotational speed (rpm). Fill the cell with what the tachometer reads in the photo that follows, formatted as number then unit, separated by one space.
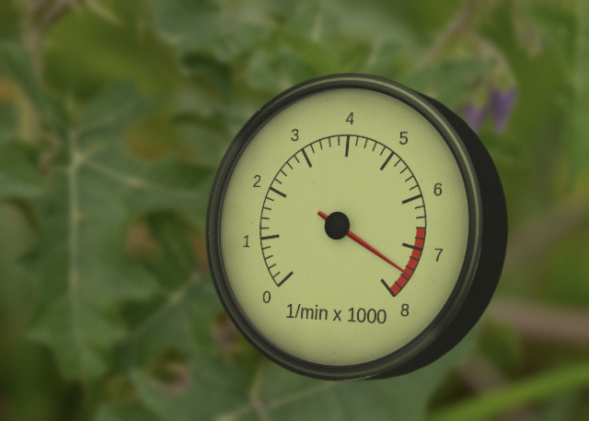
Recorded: 7500 rpm
